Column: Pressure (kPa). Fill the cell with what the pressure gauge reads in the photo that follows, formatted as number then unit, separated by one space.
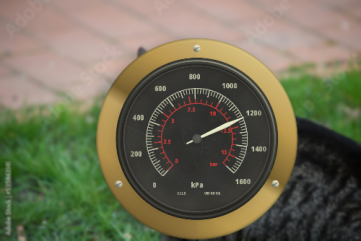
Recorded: 1200 kPa
